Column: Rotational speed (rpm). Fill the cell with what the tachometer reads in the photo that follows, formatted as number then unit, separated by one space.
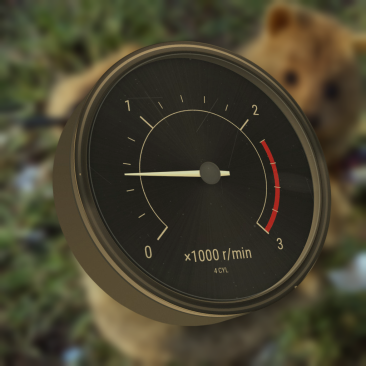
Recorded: 500 rpm
